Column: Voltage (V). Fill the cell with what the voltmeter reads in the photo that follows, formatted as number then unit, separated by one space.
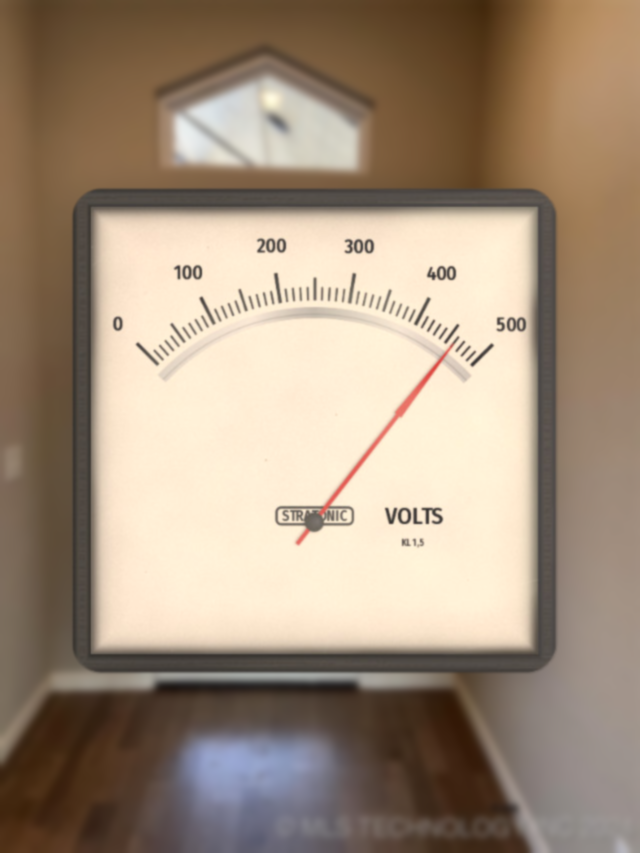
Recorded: 460 V
